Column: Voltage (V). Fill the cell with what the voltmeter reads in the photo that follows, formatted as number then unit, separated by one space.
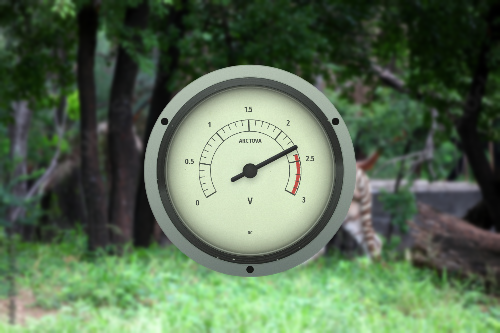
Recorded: 2.3 V
